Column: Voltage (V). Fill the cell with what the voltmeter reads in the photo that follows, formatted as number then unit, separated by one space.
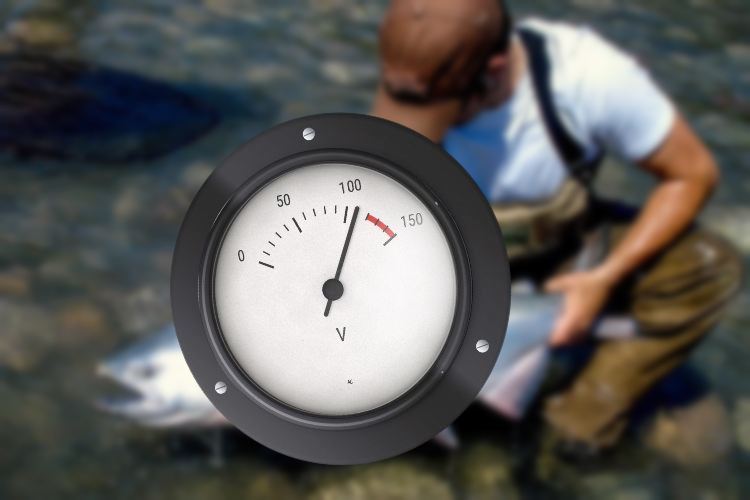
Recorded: 110 V
